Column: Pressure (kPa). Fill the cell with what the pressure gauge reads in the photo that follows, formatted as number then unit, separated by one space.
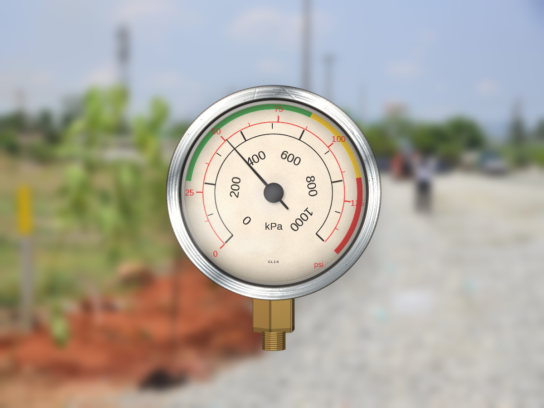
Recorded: 350 kPa
